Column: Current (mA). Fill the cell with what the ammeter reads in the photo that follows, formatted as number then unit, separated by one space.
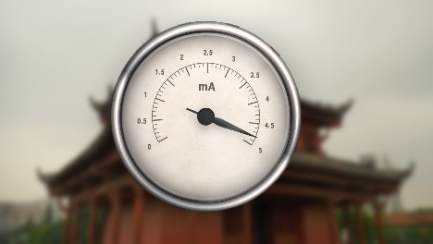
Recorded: 4.8 mA
